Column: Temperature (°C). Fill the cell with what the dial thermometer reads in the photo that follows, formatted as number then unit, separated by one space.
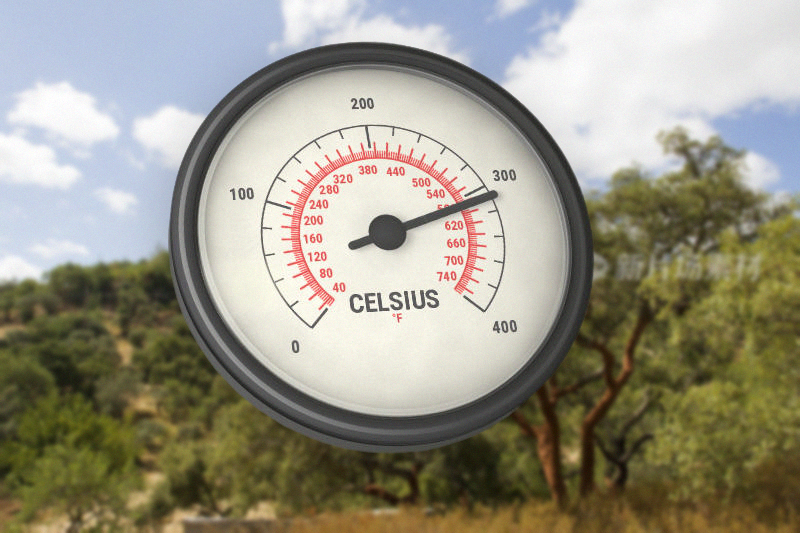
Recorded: 310 °C
